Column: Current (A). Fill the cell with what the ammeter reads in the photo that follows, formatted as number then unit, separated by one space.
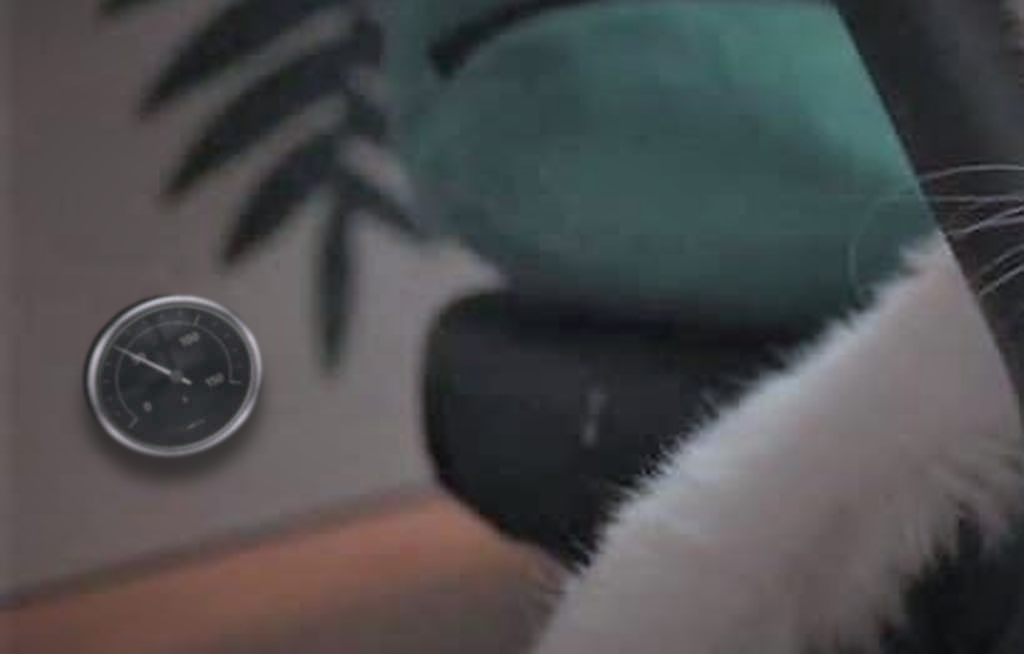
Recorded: 50 A
